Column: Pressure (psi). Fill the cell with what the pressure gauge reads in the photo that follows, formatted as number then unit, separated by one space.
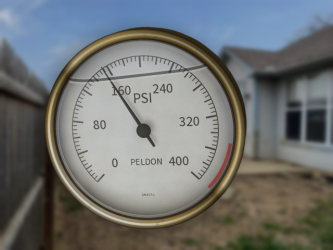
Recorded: 155 psi
